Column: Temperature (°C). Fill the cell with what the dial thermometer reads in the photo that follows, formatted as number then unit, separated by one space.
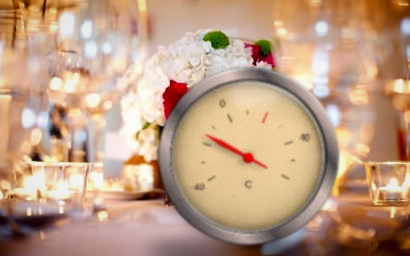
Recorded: -15 °C
